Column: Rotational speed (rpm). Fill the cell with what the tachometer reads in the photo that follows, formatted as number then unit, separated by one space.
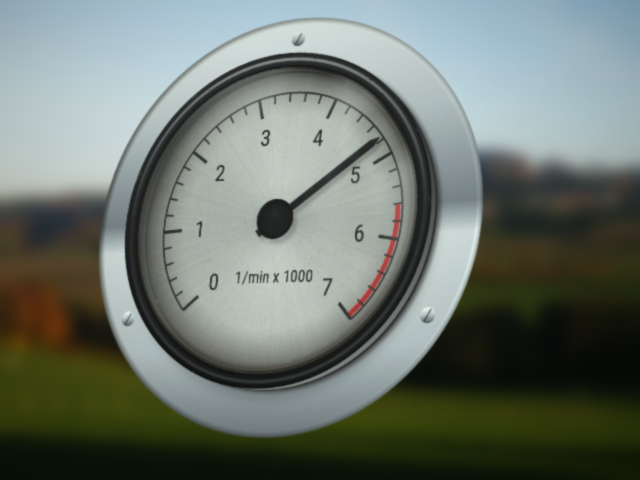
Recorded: 4800 rpm
